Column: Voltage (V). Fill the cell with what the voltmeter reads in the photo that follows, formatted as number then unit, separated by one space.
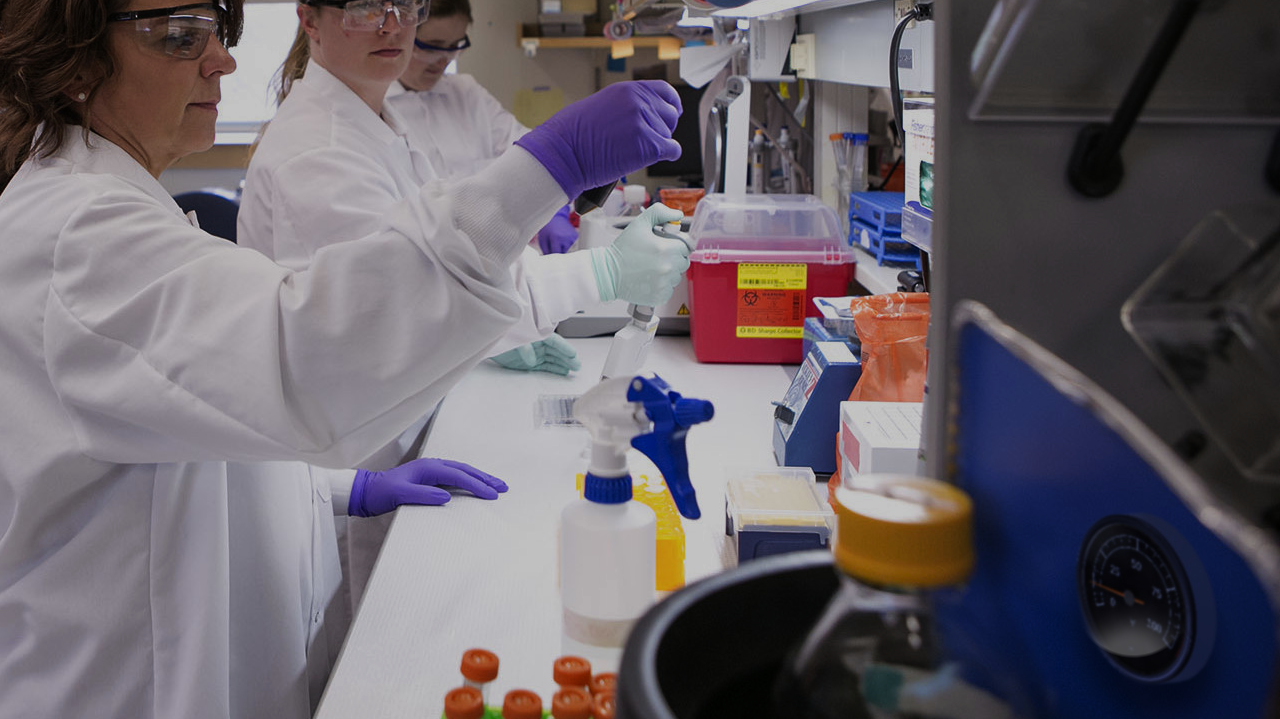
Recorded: 10 V
